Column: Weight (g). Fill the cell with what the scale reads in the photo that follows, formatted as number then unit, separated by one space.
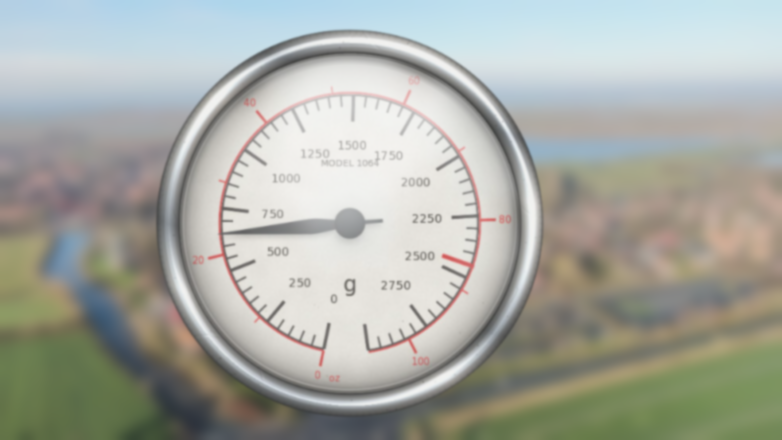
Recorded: 650 g
